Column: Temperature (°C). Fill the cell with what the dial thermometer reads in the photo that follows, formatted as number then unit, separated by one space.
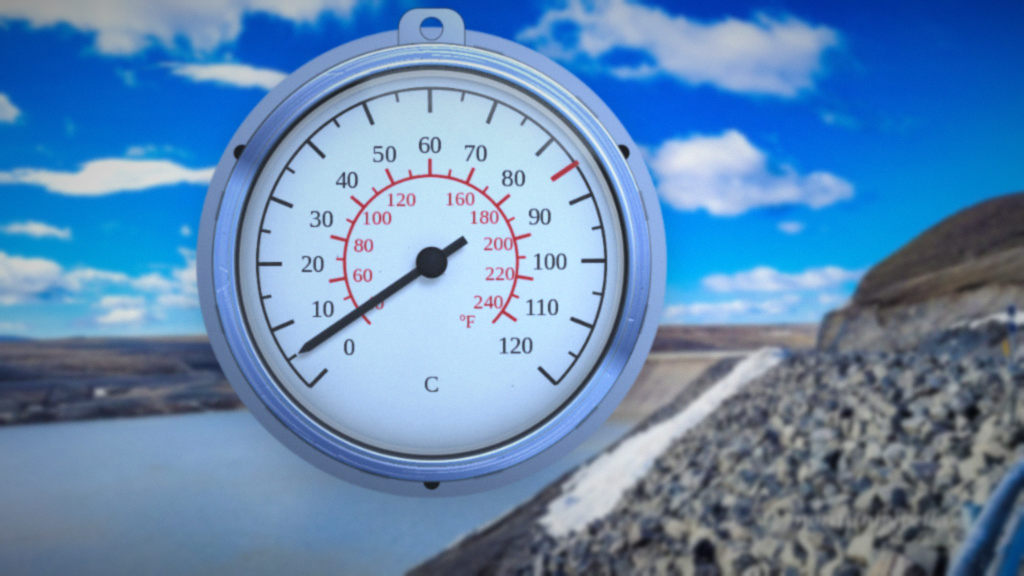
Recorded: 5 °C
